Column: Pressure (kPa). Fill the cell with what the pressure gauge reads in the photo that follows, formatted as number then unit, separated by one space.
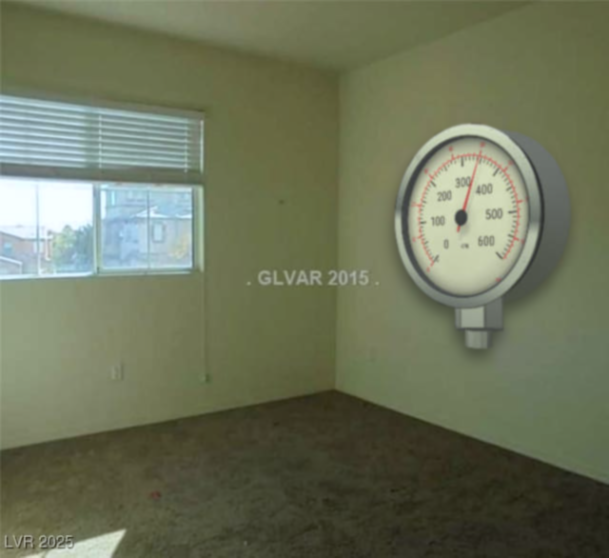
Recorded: 350 kPa
